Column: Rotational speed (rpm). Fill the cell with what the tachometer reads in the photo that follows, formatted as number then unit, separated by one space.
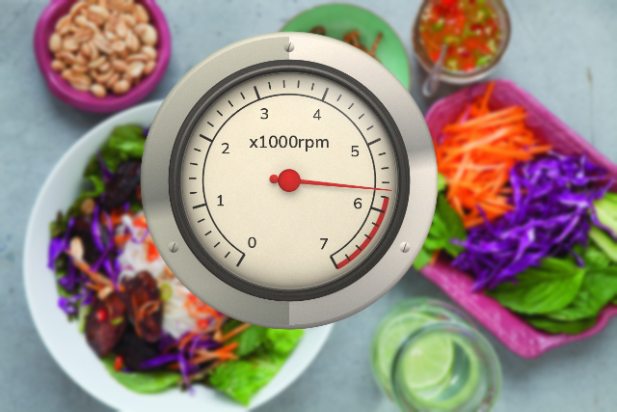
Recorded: 5700 rpm
